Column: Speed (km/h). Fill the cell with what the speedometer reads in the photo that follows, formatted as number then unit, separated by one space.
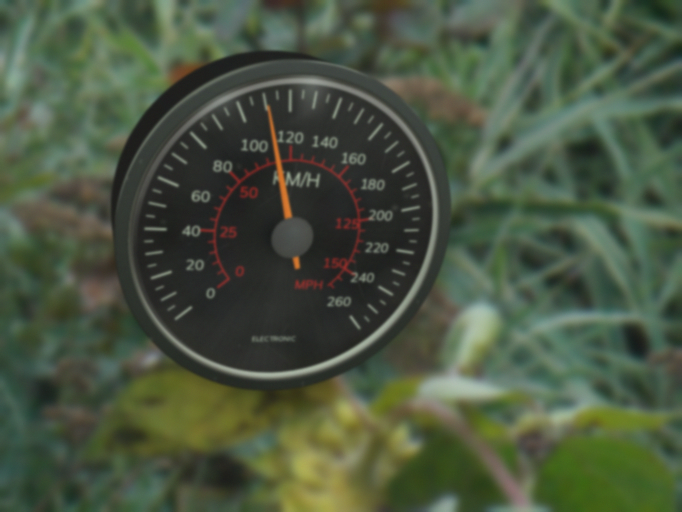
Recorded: 110 km/h
